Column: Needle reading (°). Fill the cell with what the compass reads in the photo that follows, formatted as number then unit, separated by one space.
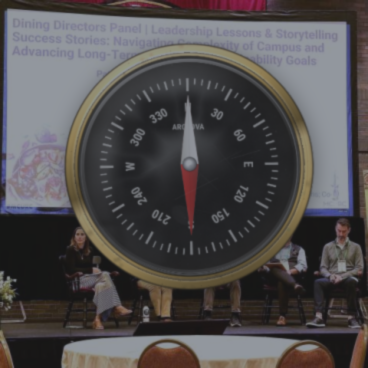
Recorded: 180 °
